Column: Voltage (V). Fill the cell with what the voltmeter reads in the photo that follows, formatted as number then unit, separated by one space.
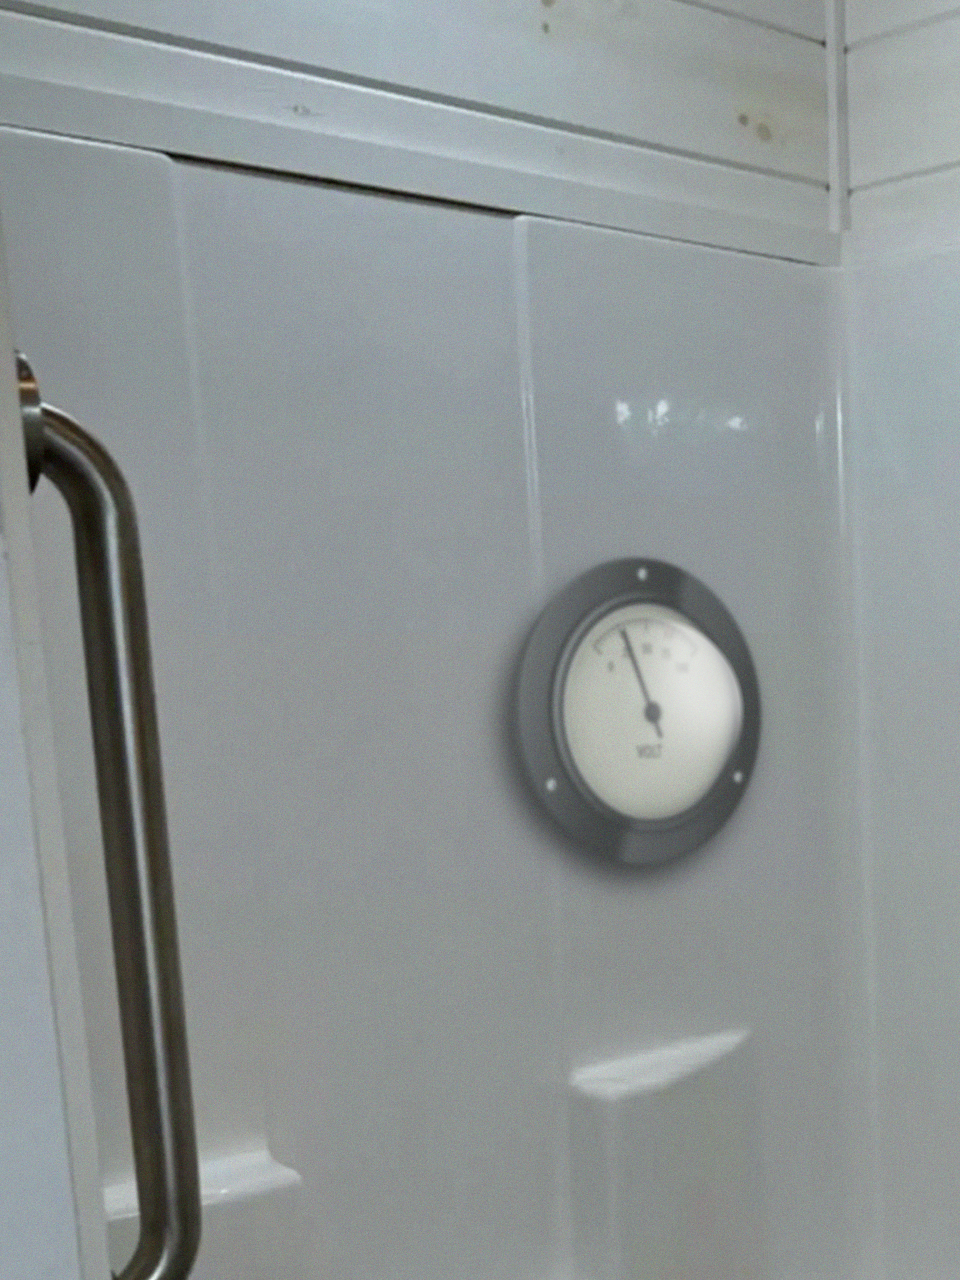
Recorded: 25 V
